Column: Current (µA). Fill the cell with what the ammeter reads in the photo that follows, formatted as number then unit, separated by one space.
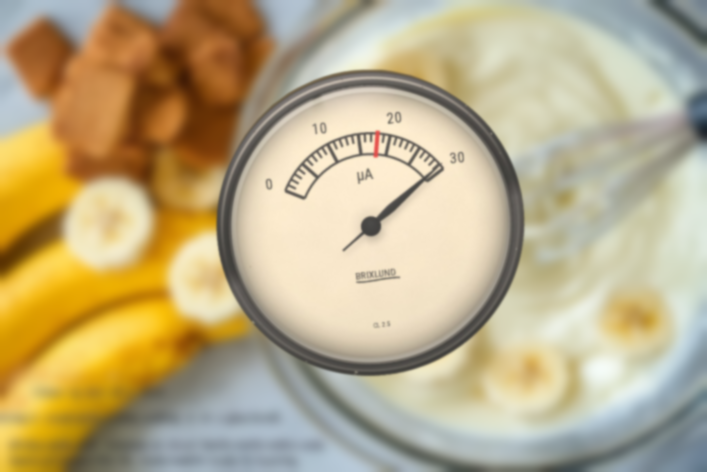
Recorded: 29 µA
